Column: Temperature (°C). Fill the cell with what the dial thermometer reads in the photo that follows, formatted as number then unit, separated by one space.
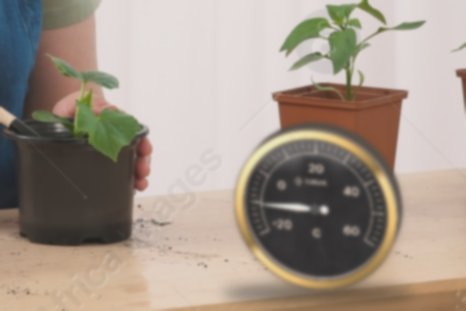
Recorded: -10 °C
